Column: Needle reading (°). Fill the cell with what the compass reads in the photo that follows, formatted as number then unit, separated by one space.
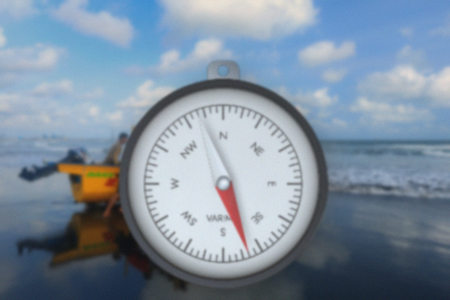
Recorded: 160 °
